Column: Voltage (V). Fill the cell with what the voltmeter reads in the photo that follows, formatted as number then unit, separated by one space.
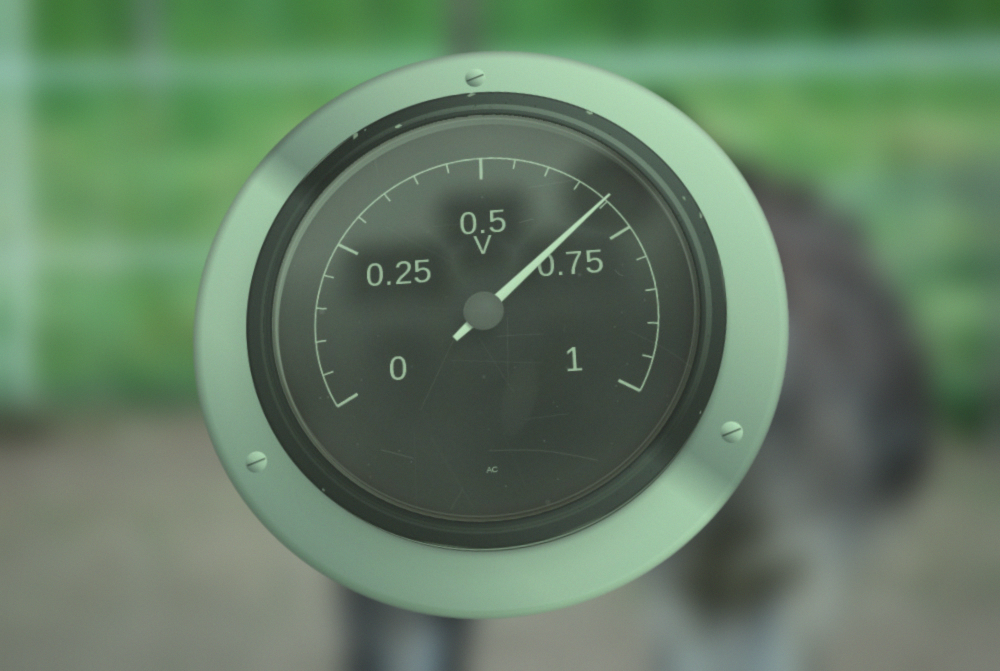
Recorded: 0.7 V
